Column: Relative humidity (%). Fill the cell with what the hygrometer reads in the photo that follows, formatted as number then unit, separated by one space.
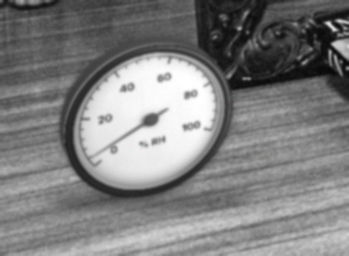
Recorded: 4 %
